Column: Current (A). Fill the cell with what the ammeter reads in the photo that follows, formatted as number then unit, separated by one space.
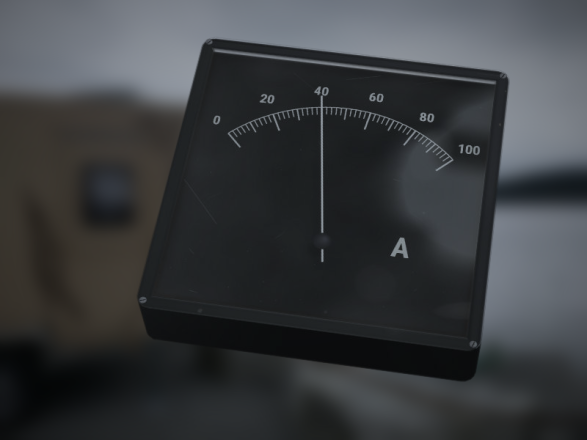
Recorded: 40 A
